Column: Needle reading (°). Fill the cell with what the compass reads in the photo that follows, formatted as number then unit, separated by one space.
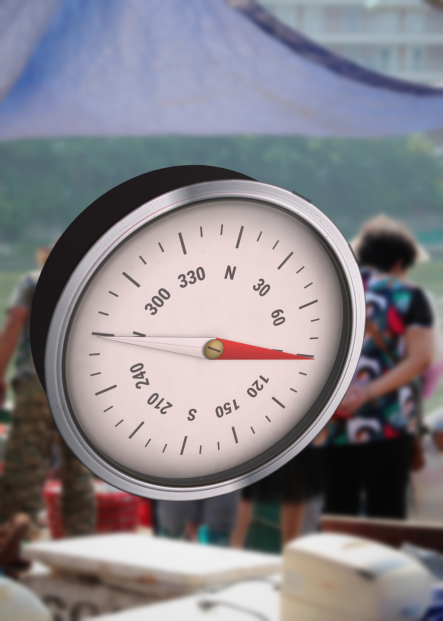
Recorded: 90 °
